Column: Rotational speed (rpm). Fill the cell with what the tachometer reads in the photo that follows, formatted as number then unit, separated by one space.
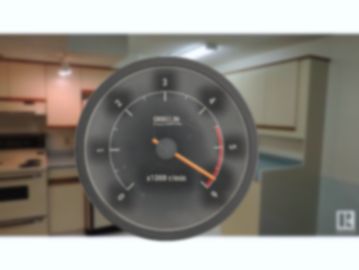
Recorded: 5750 rpm
